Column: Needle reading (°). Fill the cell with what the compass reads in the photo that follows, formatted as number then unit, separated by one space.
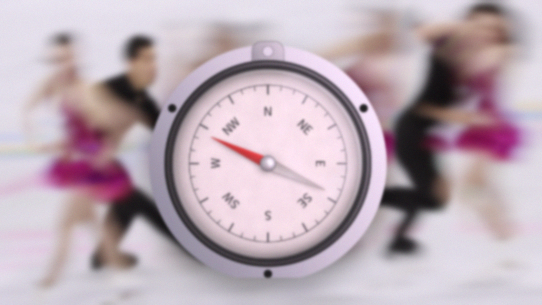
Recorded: 295 °
